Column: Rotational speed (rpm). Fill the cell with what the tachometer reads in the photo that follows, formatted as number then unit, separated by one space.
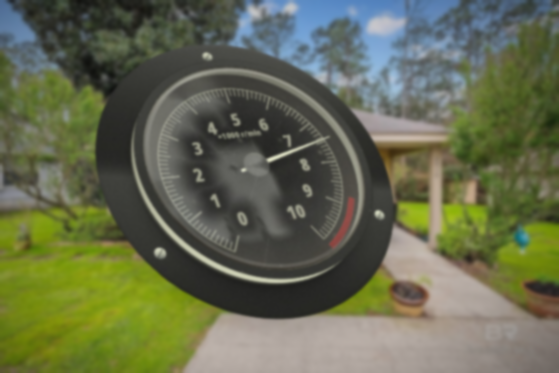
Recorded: 7500 rpm
